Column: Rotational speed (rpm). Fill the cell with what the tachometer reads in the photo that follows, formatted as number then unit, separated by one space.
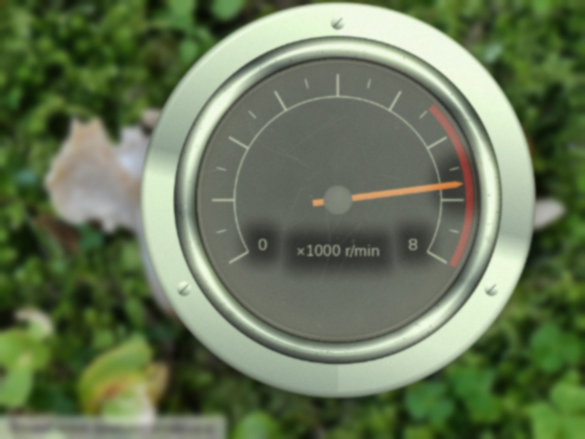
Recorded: 6750 rpm
